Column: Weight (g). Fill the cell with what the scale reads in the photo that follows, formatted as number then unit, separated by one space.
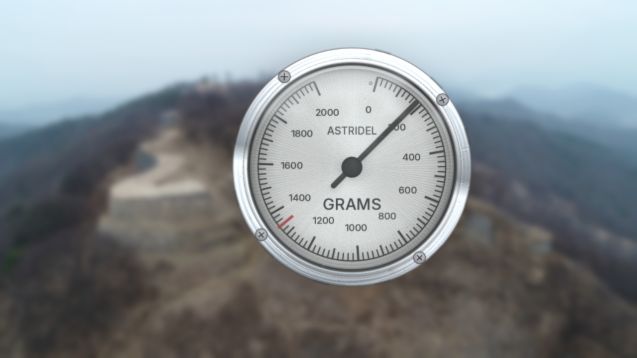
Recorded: 180 g
